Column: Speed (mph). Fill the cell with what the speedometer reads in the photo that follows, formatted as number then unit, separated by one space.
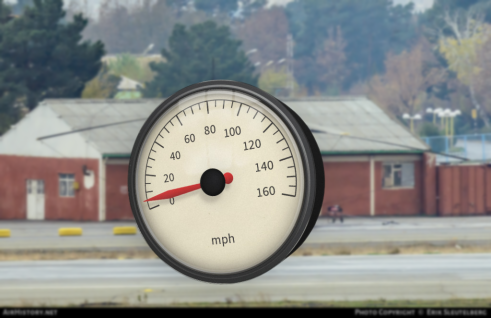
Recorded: 5 mph
